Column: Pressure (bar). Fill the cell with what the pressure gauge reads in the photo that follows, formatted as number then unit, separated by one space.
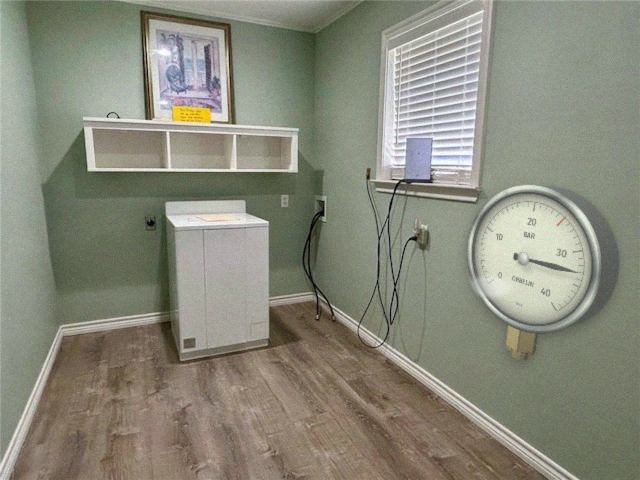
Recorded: 33 bar
